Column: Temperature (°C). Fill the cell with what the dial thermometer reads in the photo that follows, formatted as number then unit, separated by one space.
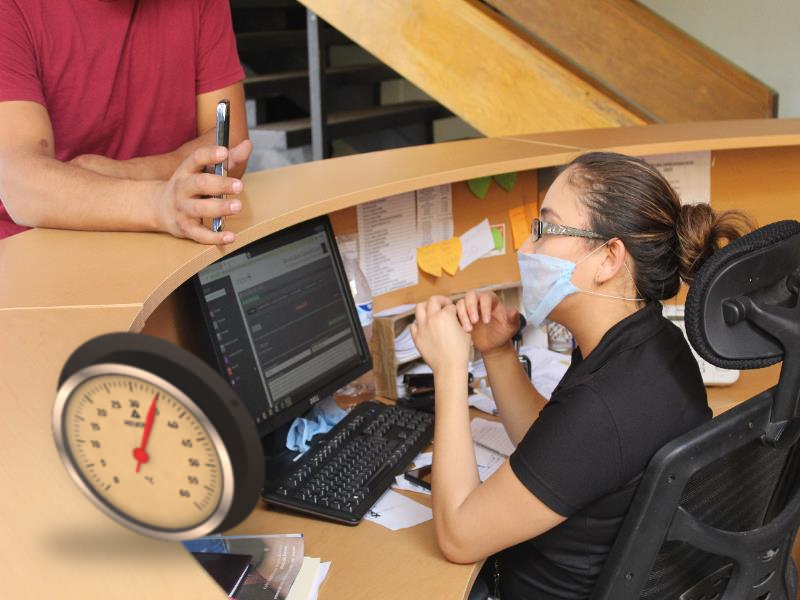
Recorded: 35 °C
